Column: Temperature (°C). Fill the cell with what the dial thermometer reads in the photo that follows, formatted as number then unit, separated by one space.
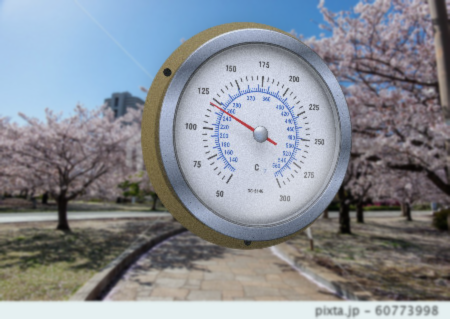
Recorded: 120 °C
